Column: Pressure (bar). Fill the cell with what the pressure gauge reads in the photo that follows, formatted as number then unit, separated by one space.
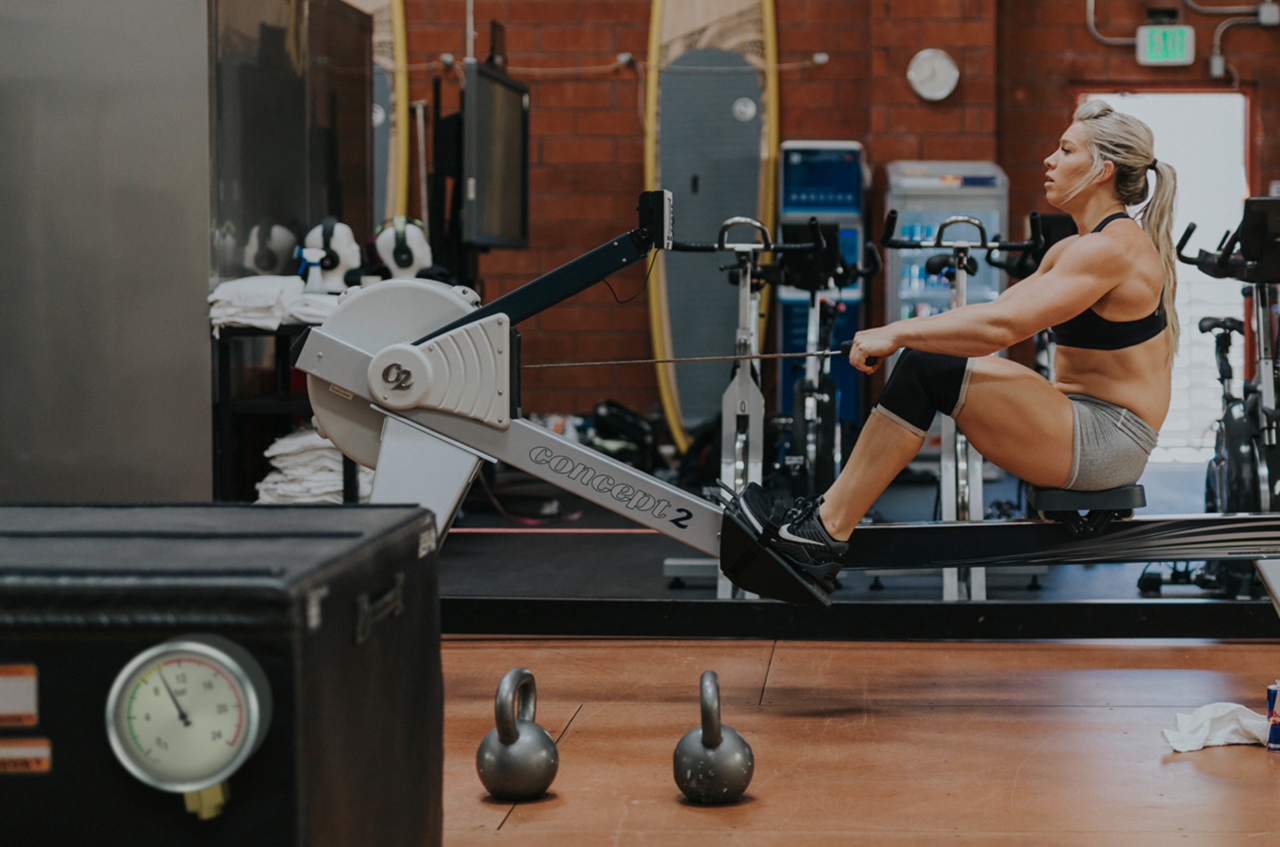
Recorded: 10 bar
